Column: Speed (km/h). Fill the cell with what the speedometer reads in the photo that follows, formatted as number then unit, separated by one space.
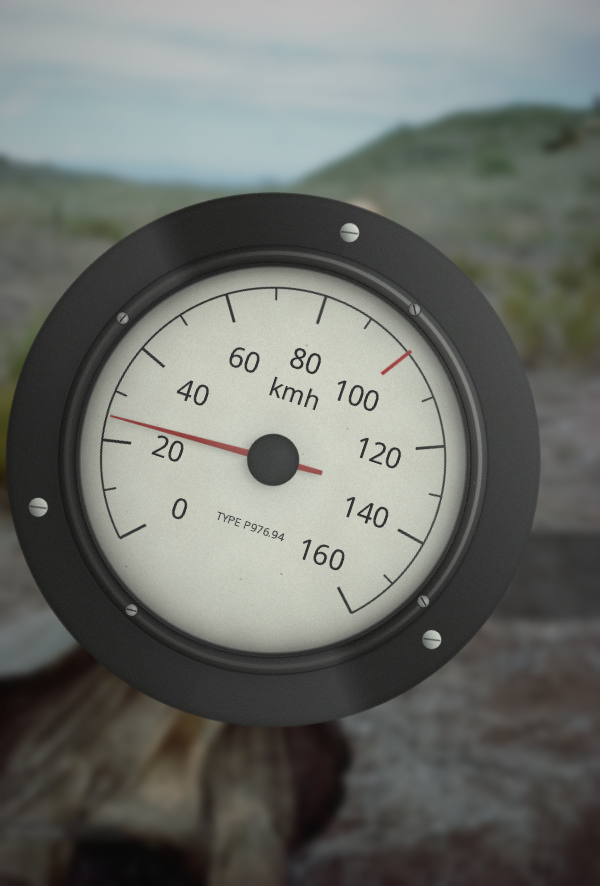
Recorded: 25 km/h
